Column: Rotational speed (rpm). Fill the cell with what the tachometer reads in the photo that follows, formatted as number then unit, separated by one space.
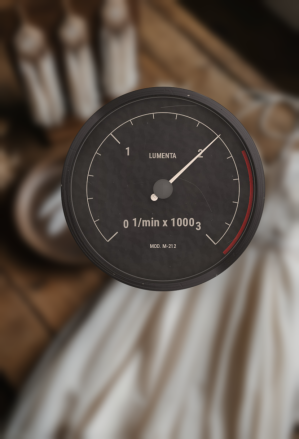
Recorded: 2000 rpm
